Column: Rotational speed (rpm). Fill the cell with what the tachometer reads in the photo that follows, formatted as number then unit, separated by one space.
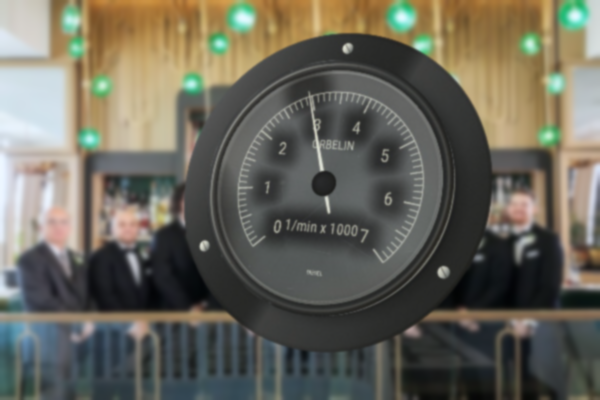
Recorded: 3000 rpm
